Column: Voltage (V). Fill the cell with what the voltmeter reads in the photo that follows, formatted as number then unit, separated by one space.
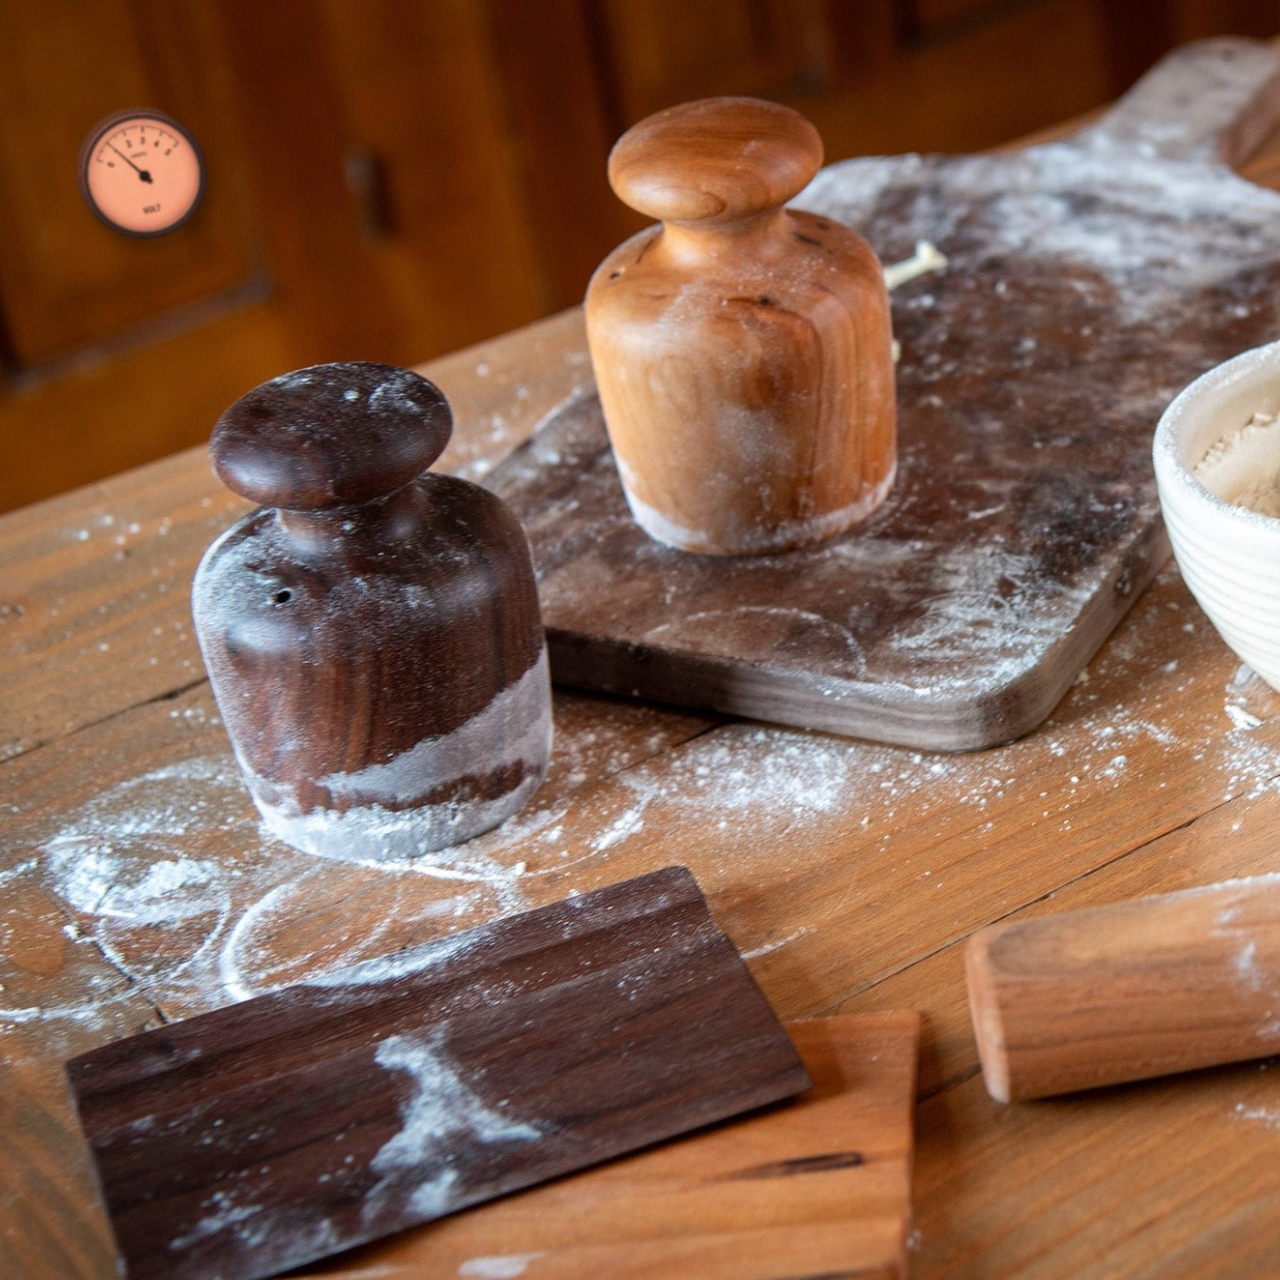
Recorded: 1 V
